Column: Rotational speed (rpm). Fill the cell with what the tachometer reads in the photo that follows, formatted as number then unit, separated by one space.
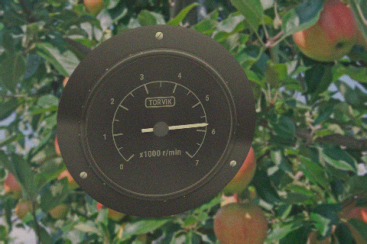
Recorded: 5750 rpm
